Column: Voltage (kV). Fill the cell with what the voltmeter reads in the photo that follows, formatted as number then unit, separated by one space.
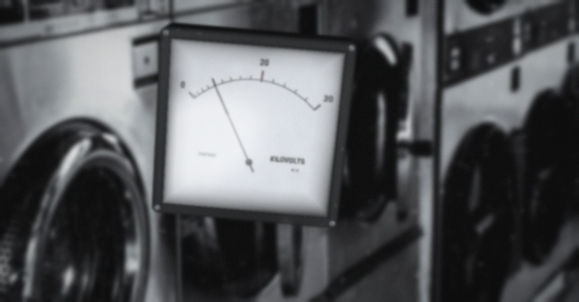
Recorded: 10 kV
